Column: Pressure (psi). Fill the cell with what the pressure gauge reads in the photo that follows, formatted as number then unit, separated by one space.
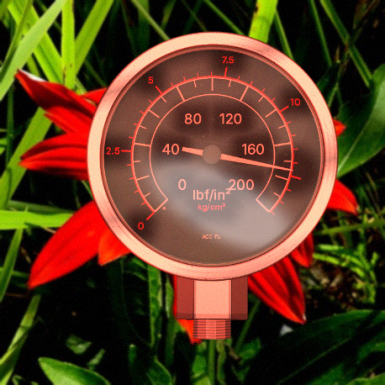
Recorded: 175 psi
